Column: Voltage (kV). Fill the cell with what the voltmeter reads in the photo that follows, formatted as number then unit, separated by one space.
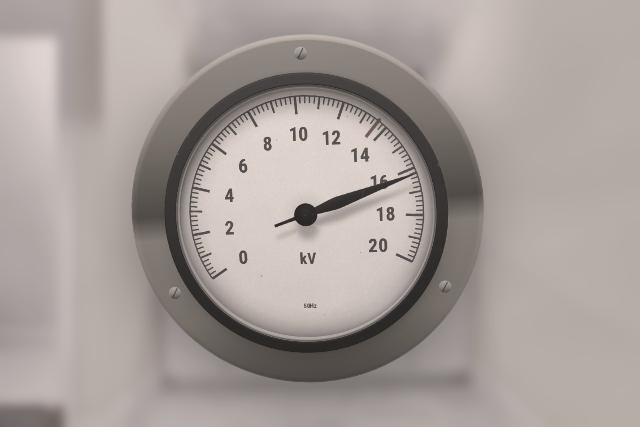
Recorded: 16.2 kV
